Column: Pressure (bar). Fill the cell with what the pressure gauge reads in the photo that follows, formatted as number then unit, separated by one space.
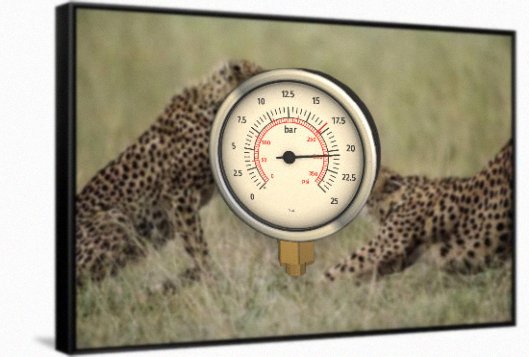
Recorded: 20.5 bar
